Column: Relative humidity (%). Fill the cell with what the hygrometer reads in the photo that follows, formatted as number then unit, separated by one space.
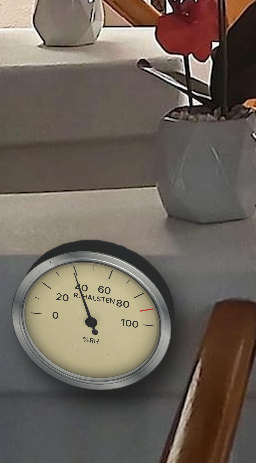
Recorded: 40 %
